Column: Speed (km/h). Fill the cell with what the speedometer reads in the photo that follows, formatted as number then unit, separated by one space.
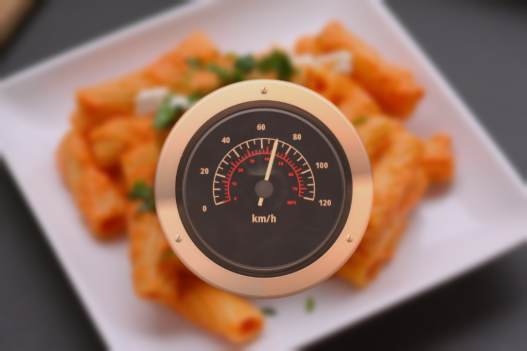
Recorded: 70 km/h
